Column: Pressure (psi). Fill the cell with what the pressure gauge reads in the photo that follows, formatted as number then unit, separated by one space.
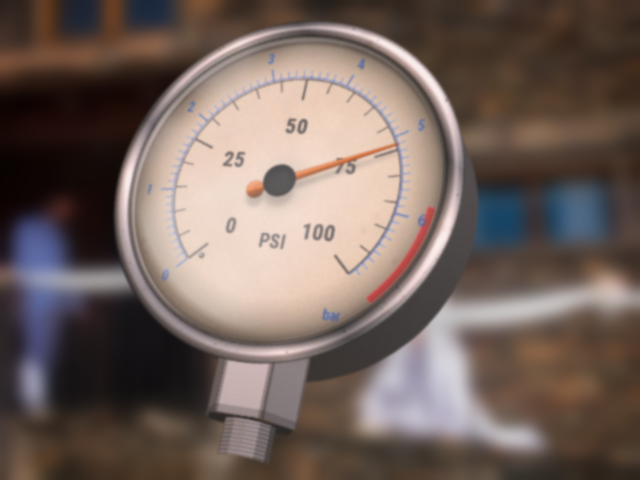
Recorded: 75 psi
